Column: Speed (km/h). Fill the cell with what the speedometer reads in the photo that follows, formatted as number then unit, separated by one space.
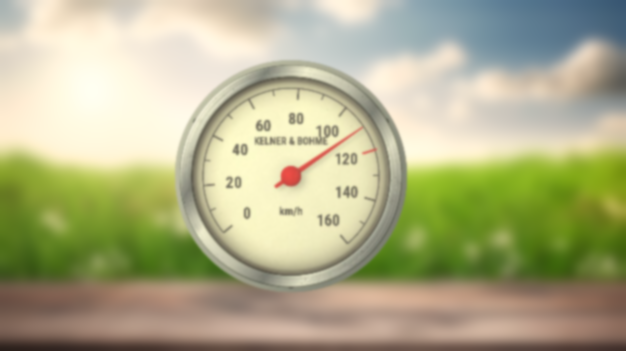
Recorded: 110 km/h
